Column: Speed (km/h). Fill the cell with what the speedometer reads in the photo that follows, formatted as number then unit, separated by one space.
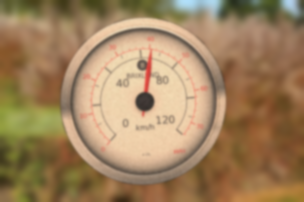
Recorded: 65 km/h
